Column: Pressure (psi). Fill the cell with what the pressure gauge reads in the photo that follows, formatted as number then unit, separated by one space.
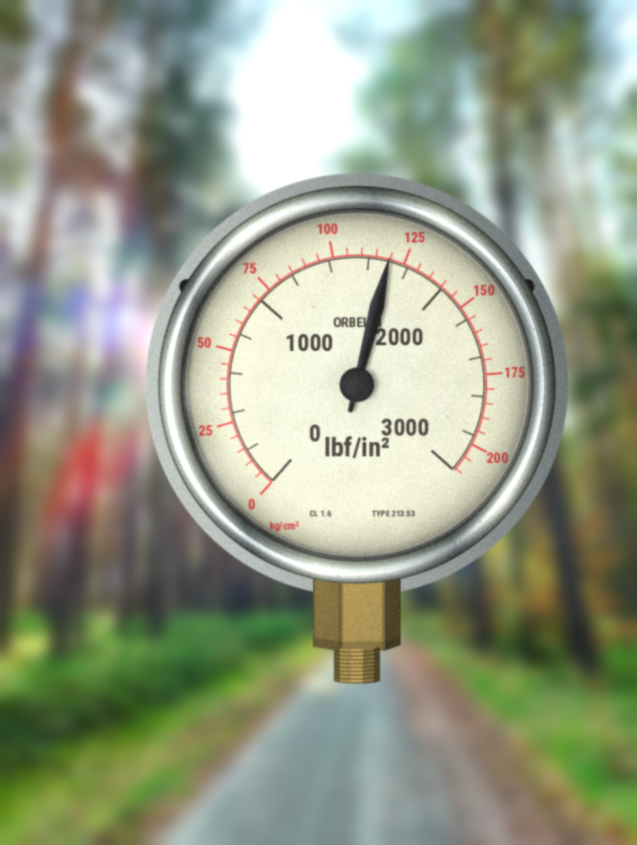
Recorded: 1700 psi
